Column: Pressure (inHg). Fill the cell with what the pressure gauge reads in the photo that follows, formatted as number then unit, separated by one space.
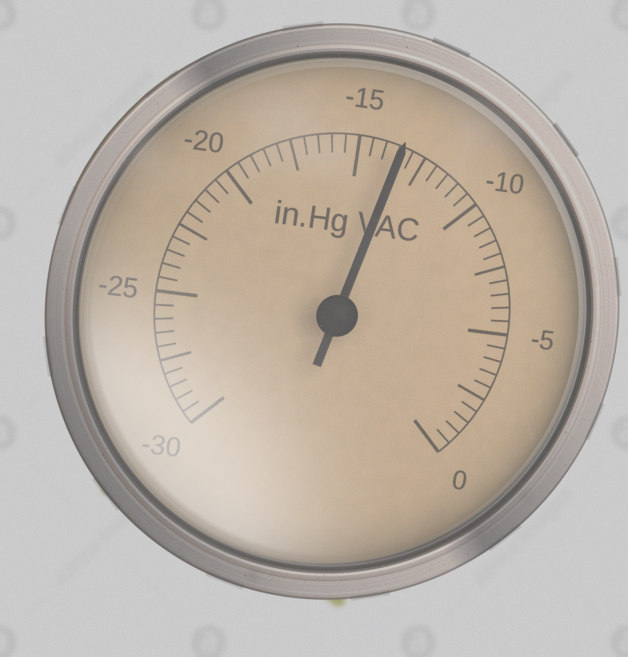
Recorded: -13.5 inHg
